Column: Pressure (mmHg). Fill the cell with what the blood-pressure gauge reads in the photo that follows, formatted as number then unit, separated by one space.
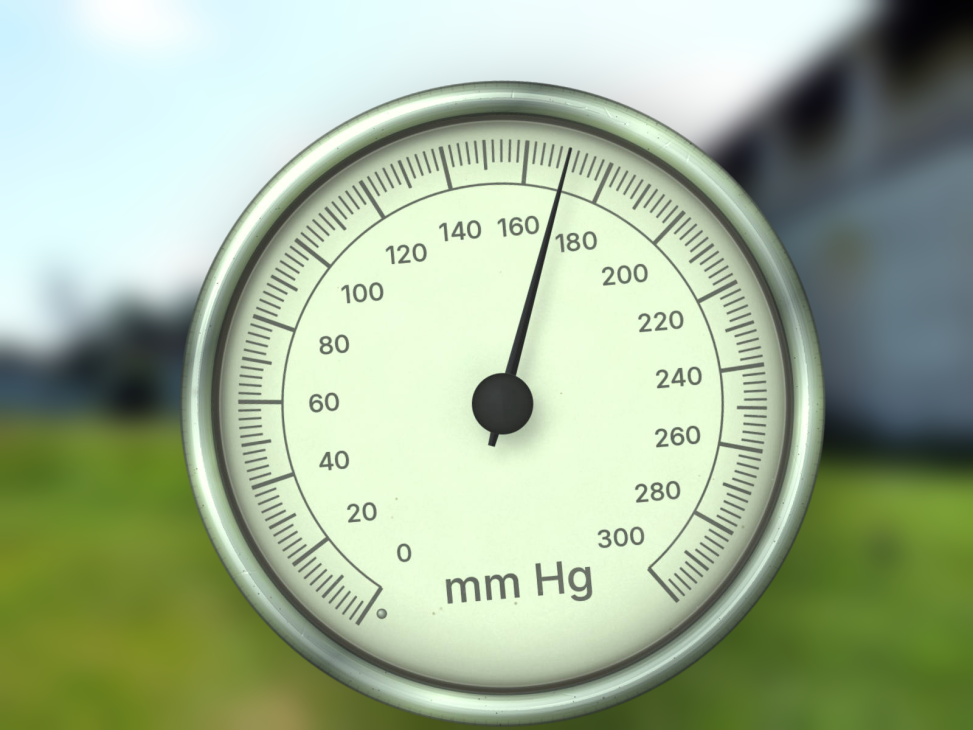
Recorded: 170 mmHg
